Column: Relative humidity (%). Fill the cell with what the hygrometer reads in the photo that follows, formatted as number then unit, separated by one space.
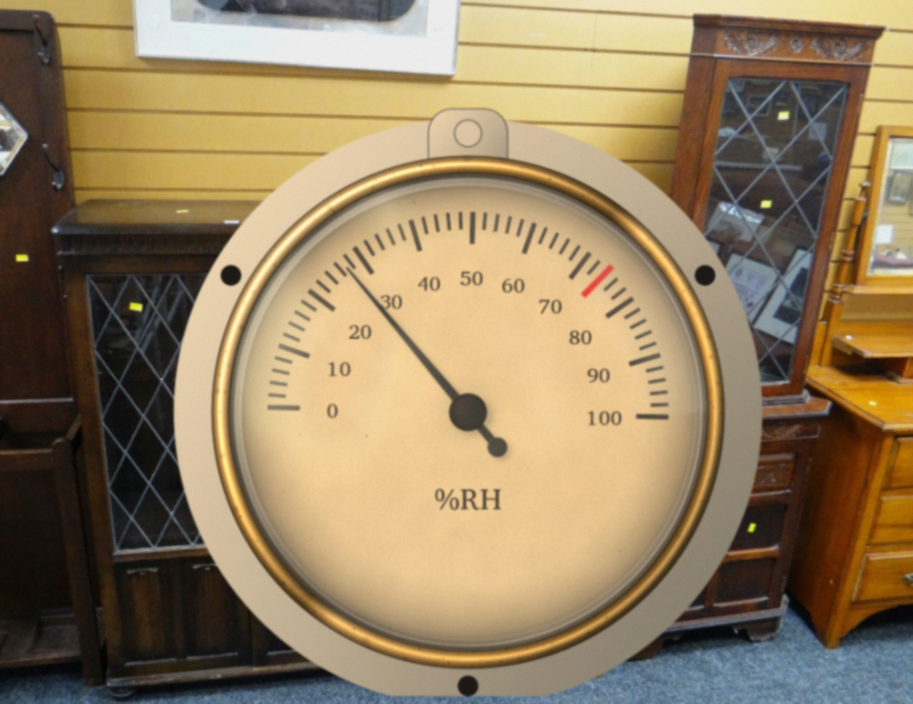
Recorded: 27 %
